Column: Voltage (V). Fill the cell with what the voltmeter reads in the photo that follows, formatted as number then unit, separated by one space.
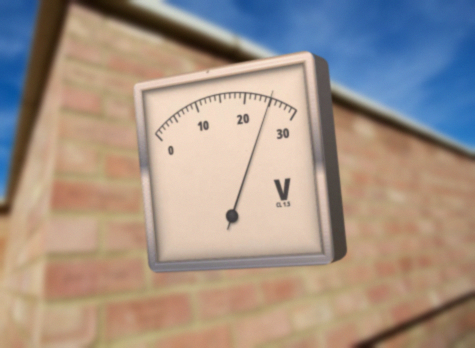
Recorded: 25 V
